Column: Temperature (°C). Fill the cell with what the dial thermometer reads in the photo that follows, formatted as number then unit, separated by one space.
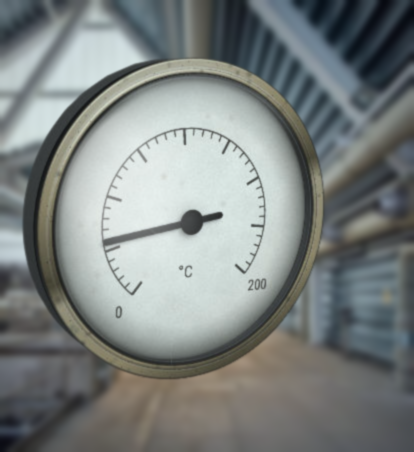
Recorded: 30 °C
